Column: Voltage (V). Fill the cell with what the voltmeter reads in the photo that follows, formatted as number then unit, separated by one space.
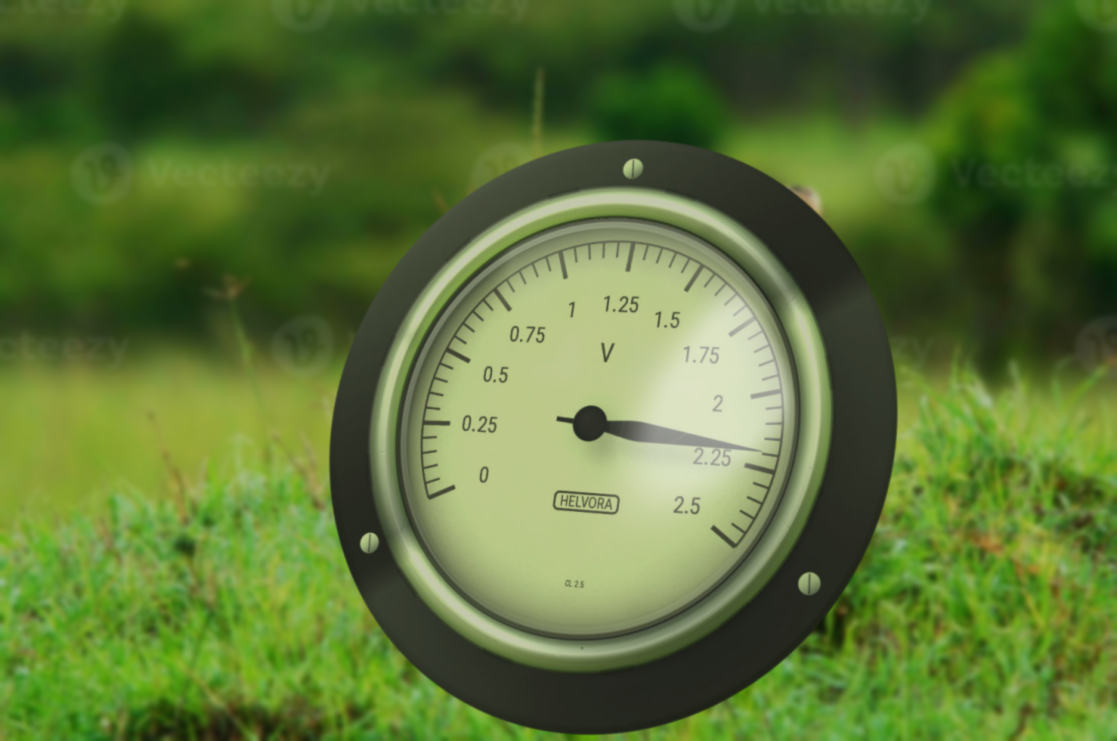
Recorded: 2.2 V
